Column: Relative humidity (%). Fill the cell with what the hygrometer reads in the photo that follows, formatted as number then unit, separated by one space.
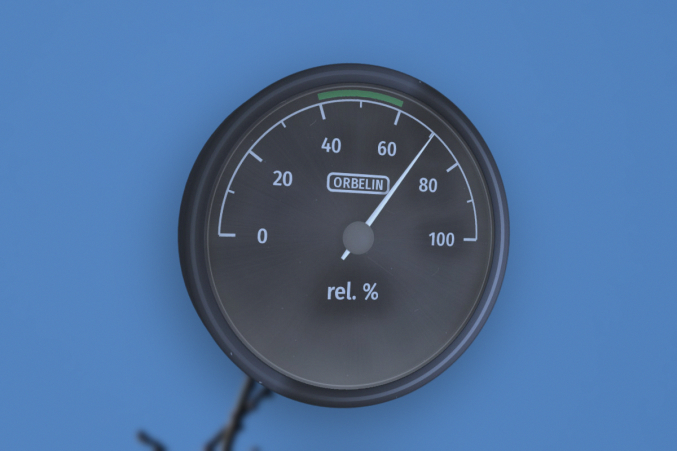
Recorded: 70 %
